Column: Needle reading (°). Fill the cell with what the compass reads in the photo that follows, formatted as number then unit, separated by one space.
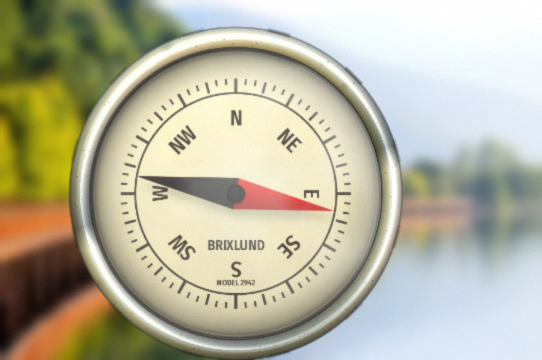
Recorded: 100 °
